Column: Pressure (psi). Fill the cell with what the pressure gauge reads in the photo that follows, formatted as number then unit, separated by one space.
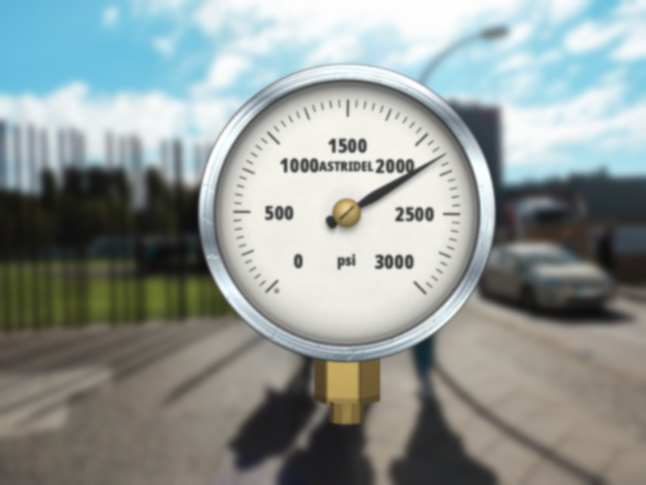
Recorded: 2150 psi
